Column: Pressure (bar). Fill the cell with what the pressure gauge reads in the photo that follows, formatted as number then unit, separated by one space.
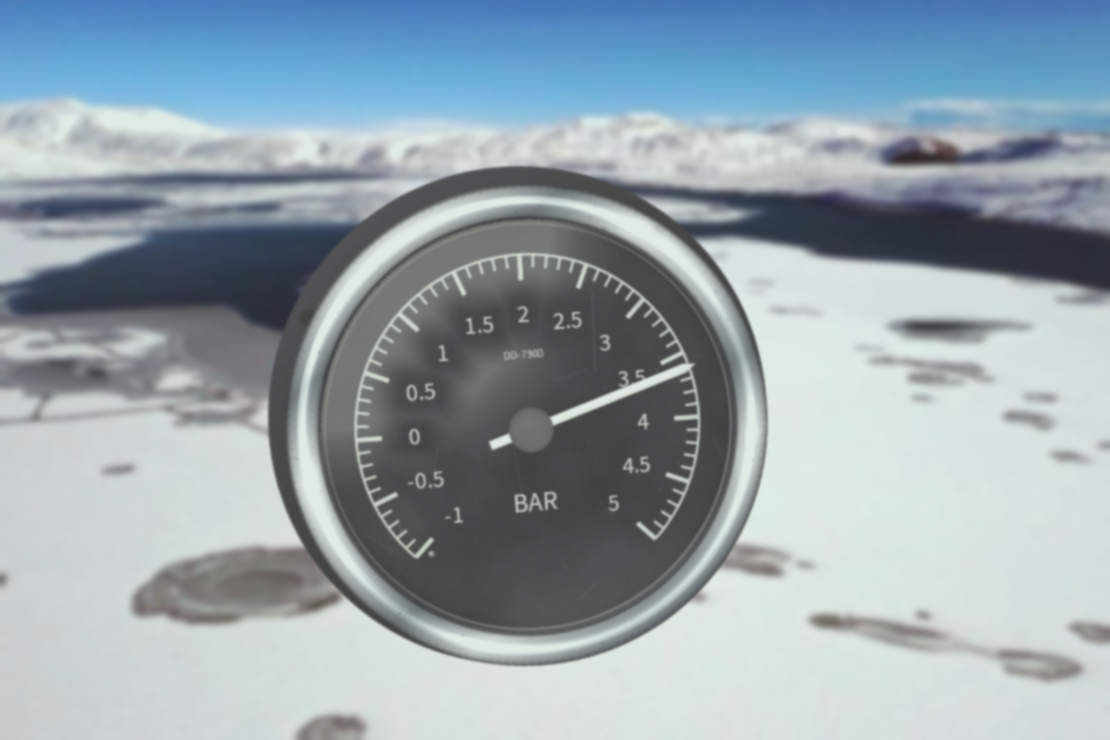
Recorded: 3.6 bar
